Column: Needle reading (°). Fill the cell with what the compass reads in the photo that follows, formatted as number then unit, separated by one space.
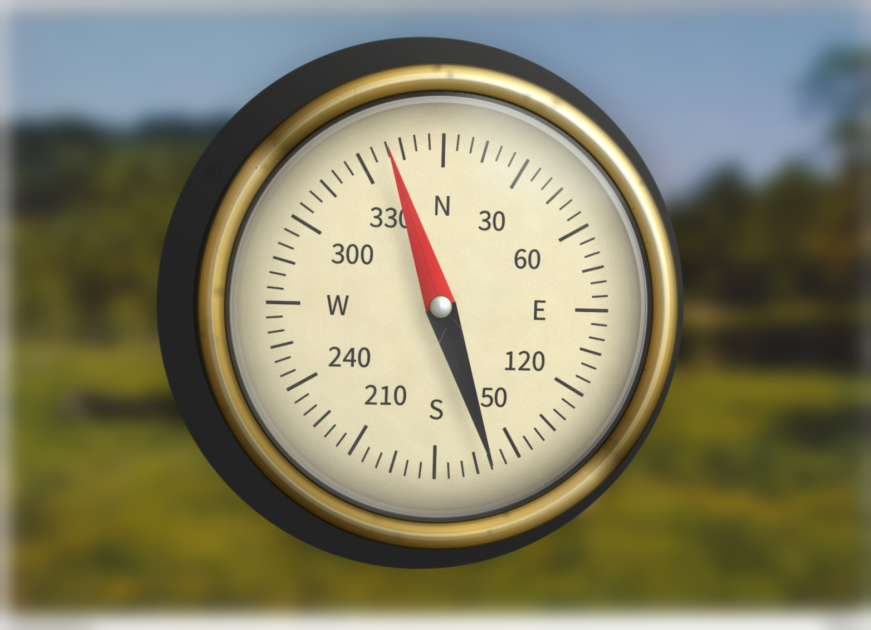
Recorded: 340 °
